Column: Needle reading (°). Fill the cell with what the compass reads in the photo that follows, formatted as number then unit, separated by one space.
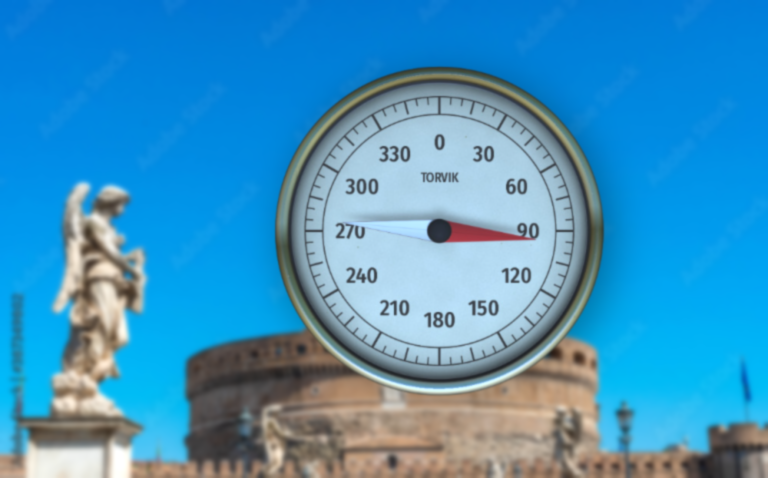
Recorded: 95 °
